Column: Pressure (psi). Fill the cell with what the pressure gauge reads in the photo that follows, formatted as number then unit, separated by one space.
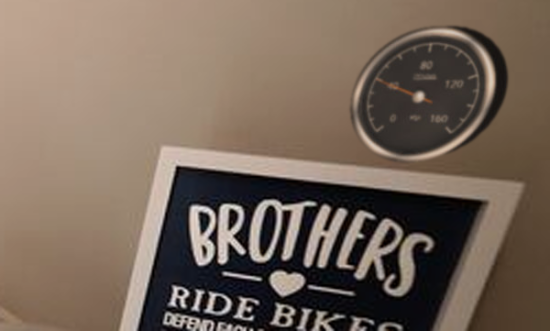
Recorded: 40 psi
